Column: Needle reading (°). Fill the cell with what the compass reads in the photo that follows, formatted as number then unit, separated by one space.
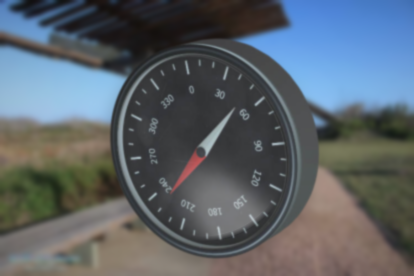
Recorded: 230 °
